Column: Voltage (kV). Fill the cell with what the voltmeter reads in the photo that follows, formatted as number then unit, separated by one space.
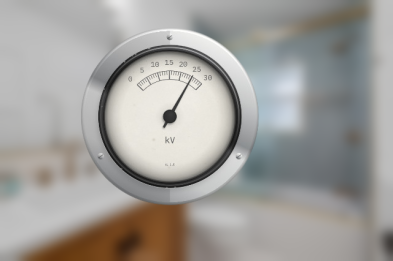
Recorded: 25 kV
